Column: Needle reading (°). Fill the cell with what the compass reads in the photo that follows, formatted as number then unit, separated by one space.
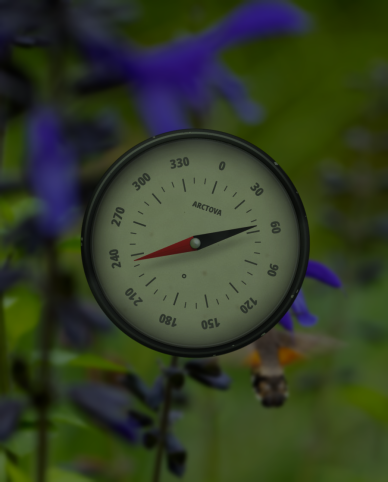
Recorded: 235 °
